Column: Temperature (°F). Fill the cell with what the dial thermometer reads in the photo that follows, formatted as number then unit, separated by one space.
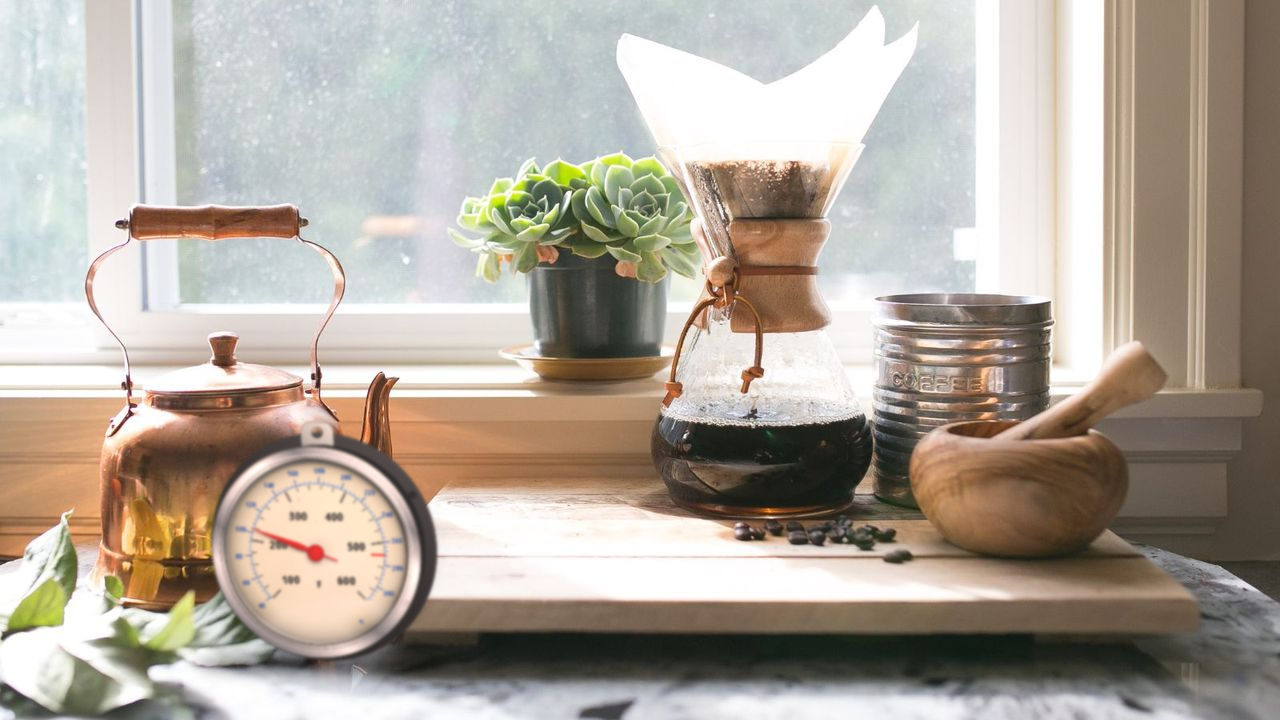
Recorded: 220 °F
